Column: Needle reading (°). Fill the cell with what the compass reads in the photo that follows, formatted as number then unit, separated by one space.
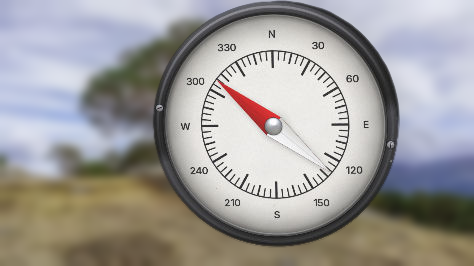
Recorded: 310 °
